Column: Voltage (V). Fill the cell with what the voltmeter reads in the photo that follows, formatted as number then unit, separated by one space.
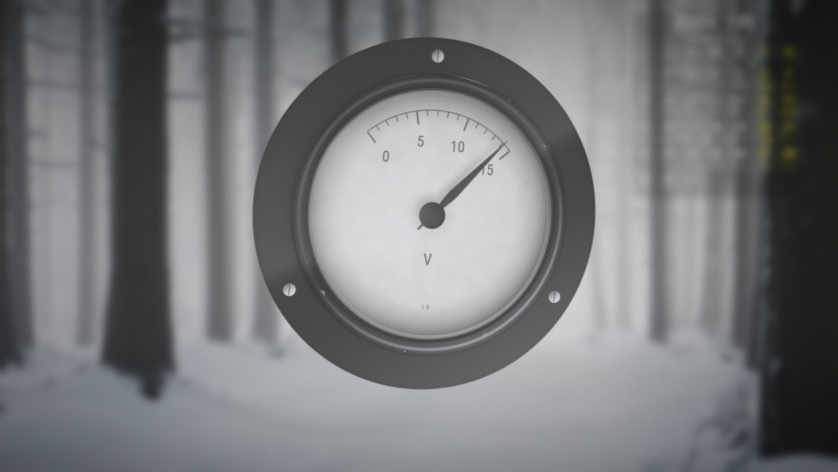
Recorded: 14 V
